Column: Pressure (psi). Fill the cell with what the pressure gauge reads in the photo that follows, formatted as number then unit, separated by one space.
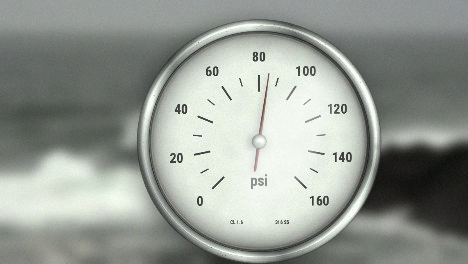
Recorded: 85 psi
